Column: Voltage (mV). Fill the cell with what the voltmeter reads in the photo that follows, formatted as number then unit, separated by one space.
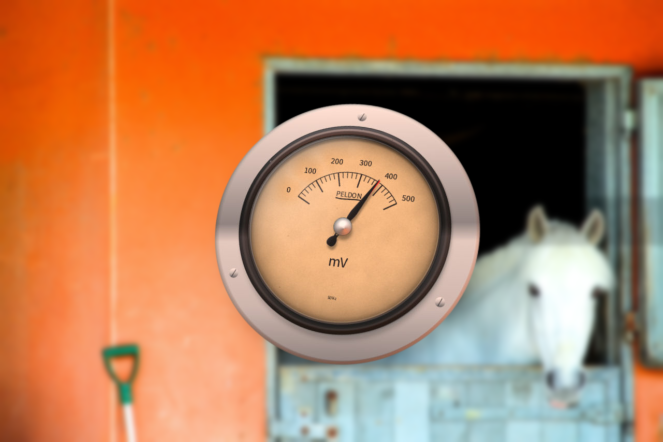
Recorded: 380 mV
